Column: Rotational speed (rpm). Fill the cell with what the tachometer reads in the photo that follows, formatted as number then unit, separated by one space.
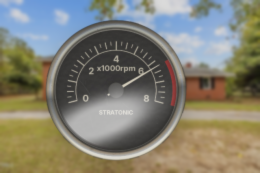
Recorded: 6250 rpm
